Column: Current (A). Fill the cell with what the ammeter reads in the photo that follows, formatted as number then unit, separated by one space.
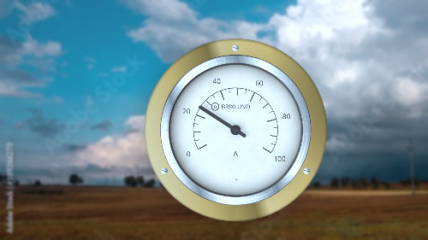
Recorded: 25 A
